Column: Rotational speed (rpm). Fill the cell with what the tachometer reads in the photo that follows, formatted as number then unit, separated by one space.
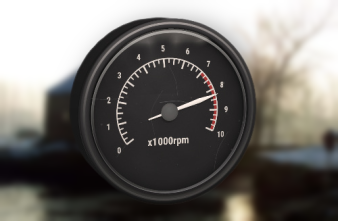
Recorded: 8250 rpm
